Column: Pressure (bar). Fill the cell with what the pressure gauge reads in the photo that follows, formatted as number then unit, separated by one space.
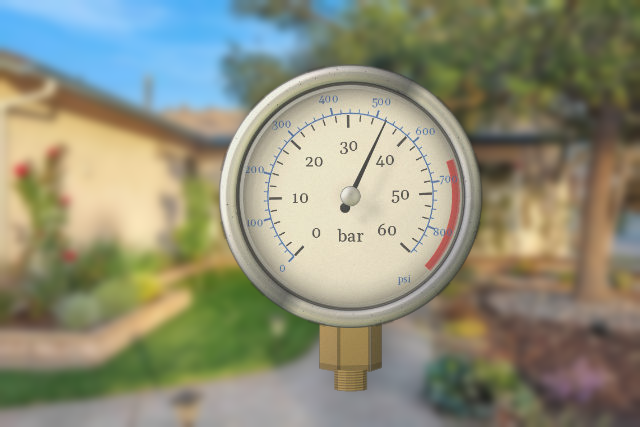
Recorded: 36 bar
